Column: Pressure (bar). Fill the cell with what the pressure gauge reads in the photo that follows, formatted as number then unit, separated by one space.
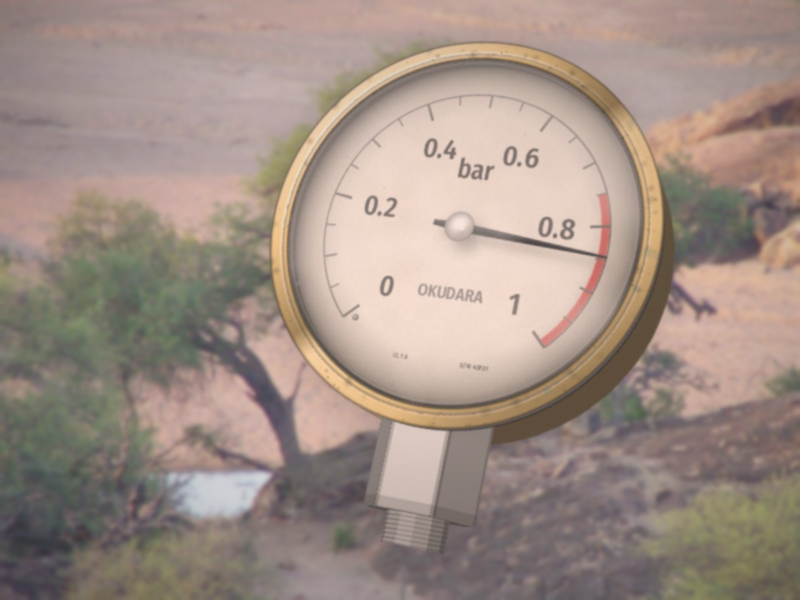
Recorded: 0.85 bar
